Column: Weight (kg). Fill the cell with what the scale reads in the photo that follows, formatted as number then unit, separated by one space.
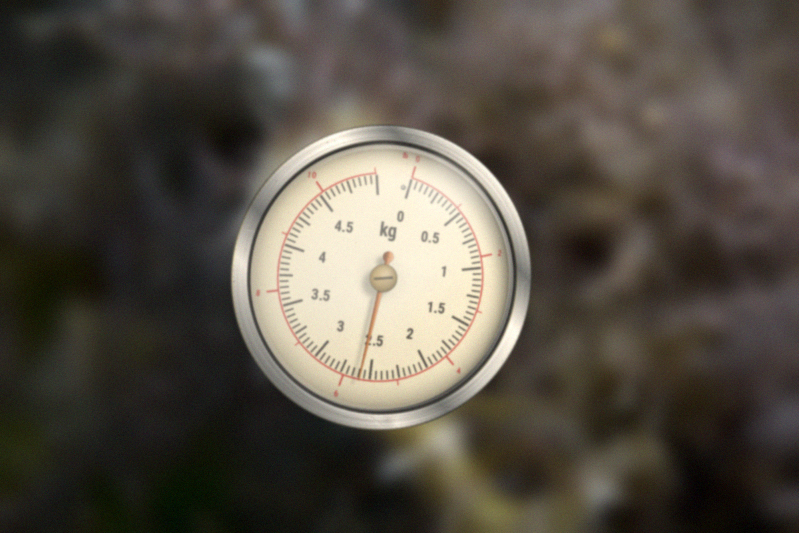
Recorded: 2.6 kg
